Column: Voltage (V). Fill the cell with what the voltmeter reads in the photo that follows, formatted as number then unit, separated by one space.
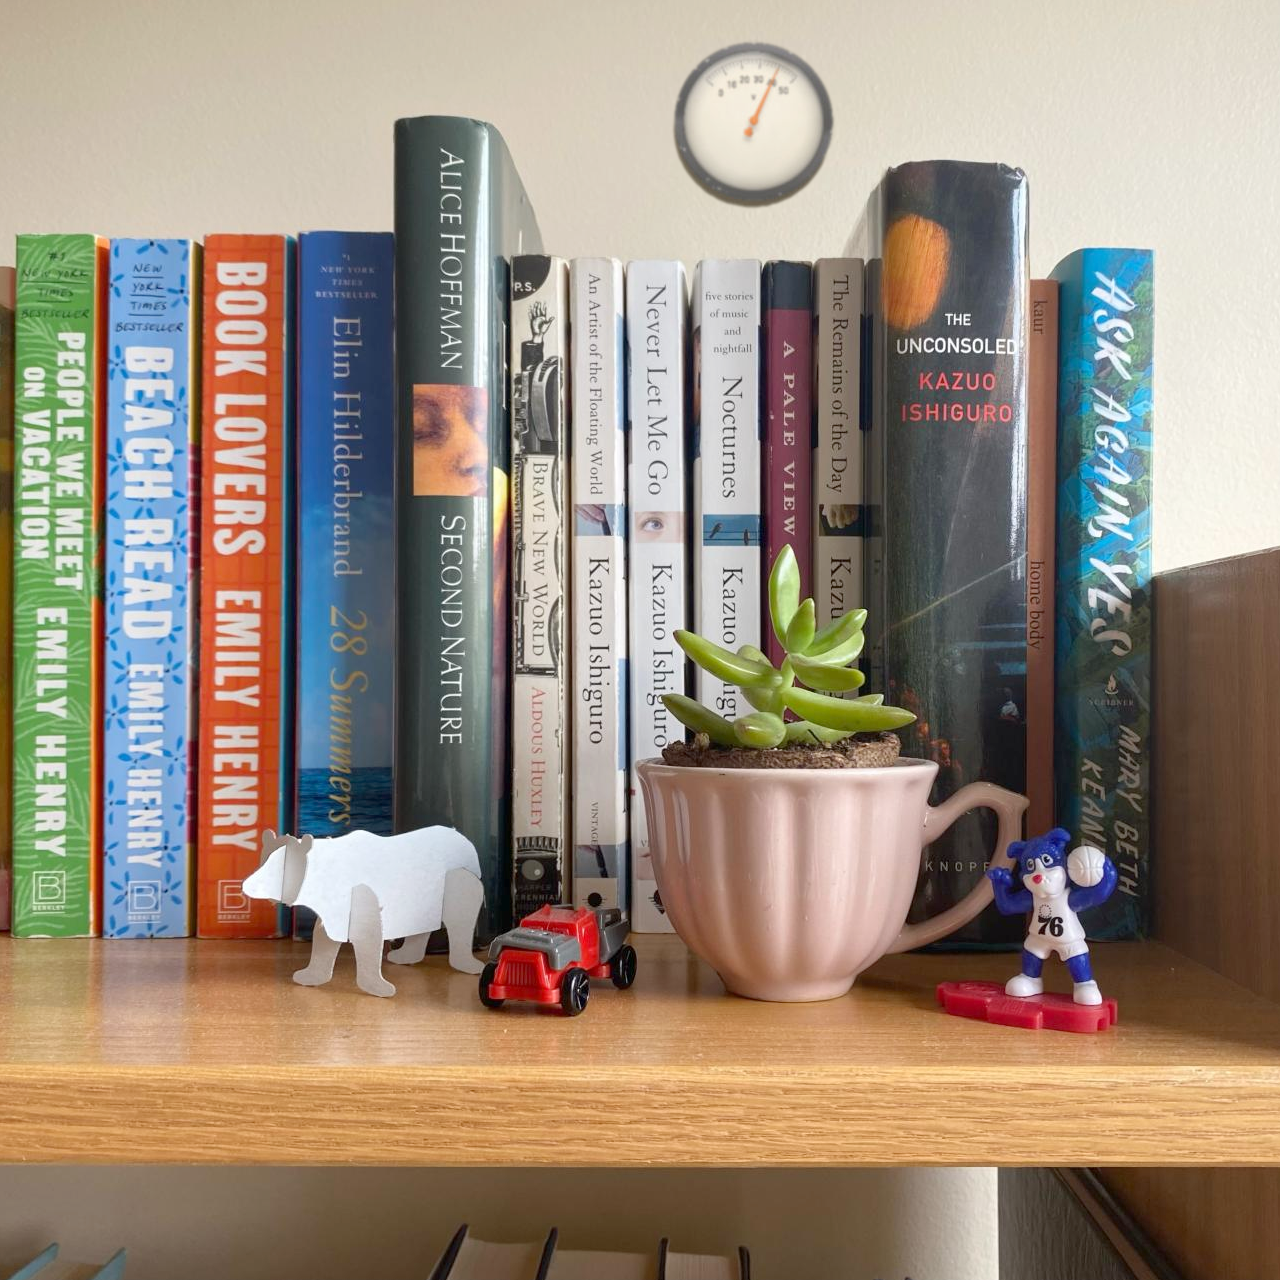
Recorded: 40 V
